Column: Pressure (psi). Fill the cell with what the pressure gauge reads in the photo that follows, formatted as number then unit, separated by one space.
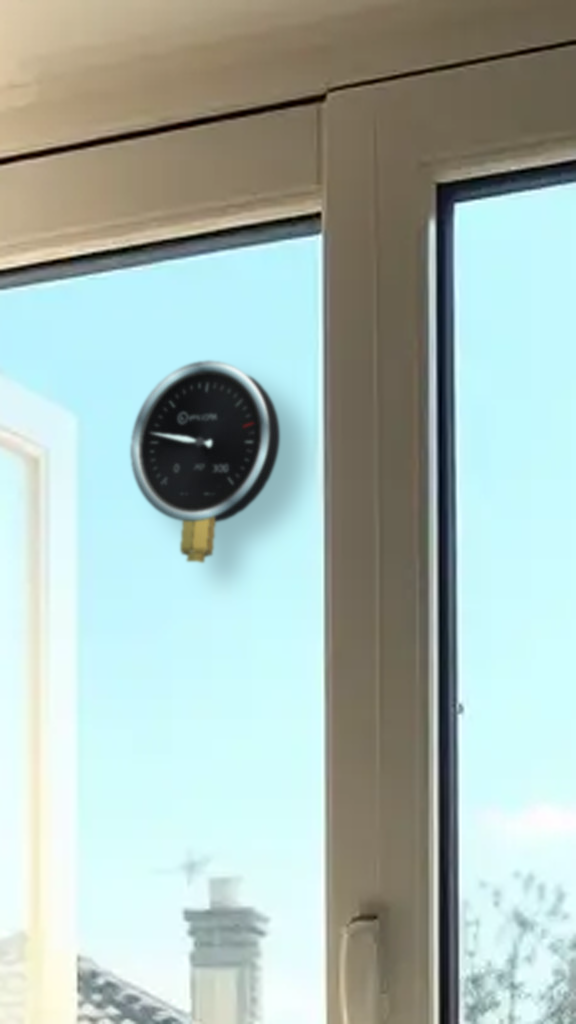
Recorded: 60 psi
